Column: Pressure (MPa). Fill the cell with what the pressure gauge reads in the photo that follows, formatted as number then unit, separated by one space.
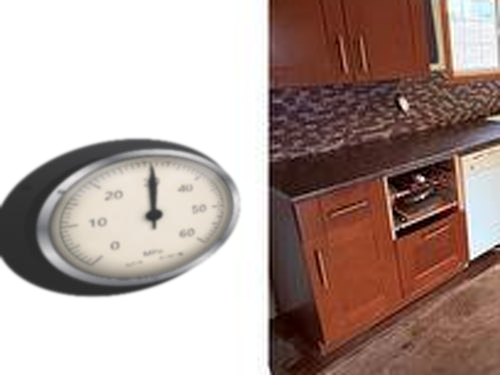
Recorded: 30 MPa
